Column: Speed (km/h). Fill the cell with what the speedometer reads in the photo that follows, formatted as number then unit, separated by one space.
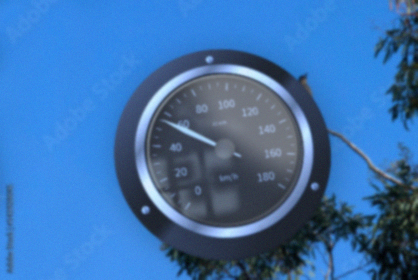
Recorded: 55 km/h
